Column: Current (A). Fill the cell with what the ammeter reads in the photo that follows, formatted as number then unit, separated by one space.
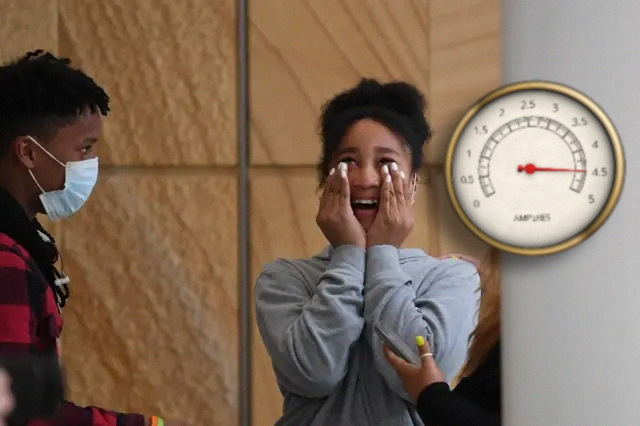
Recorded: 4.5 A
